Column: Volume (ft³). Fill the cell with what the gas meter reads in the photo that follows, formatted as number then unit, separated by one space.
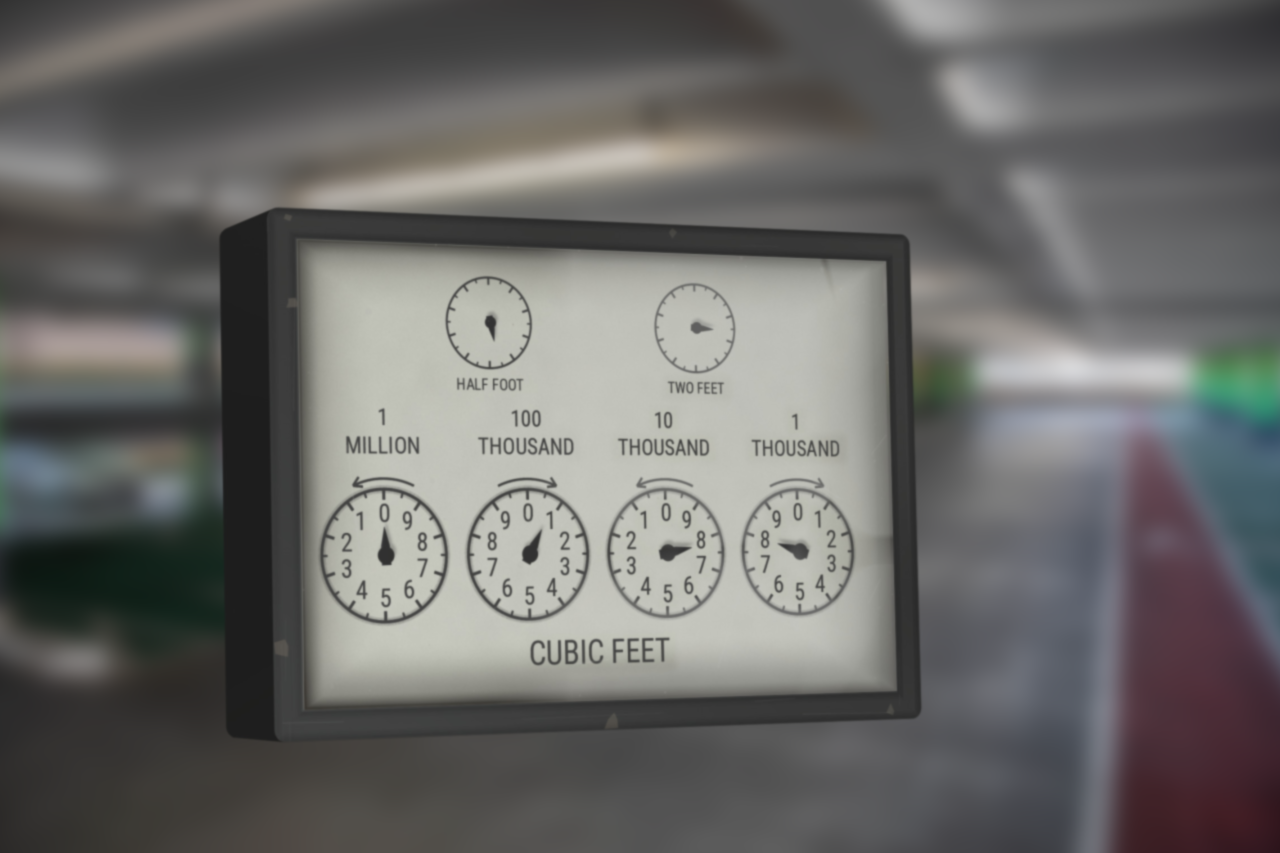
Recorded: 7800 ft³
